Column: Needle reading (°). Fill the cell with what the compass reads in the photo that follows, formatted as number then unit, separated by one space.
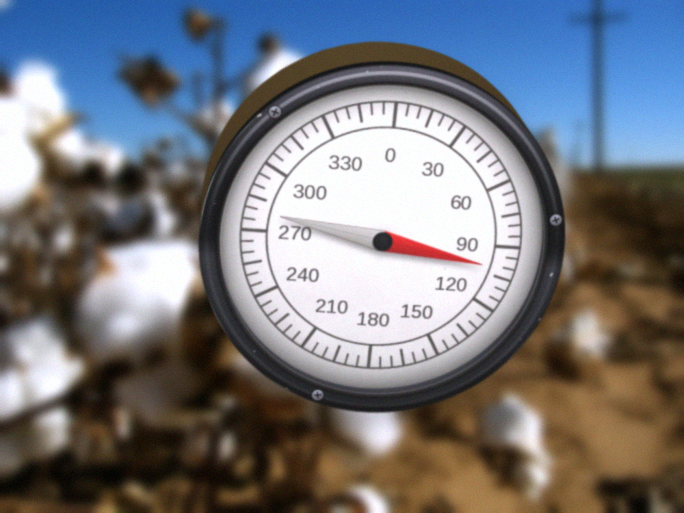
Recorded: 100 °
